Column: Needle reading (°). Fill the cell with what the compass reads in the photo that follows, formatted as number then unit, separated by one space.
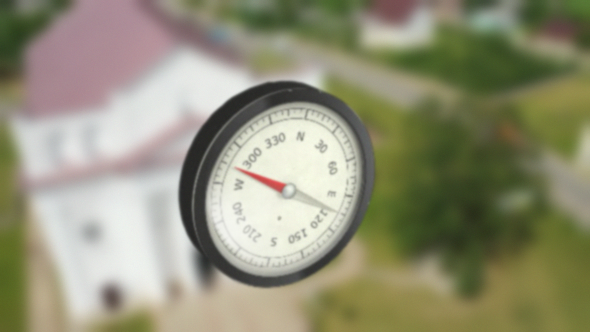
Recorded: 285 °
